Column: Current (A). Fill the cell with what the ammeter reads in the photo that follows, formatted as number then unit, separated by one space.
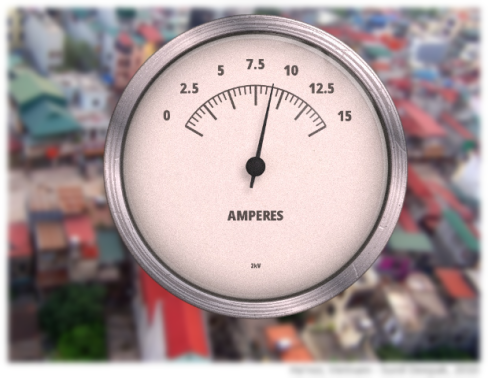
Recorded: 9 A
